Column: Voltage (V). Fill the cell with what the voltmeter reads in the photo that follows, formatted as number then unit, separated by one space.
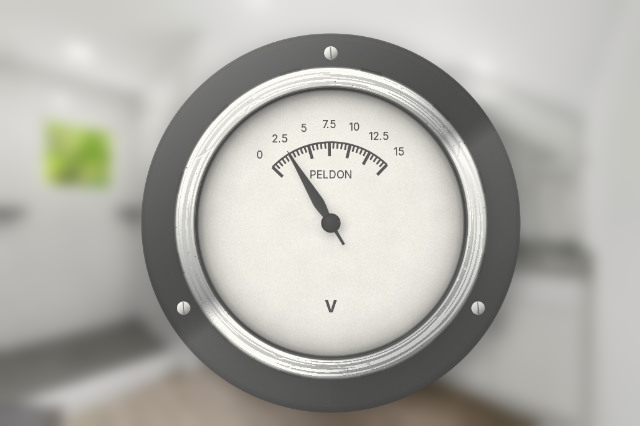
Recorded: 2.5 V
